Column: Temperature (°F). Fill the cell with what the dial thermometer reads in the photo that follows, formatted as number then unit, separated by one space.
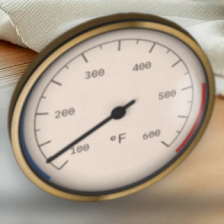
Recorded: 125 °F
